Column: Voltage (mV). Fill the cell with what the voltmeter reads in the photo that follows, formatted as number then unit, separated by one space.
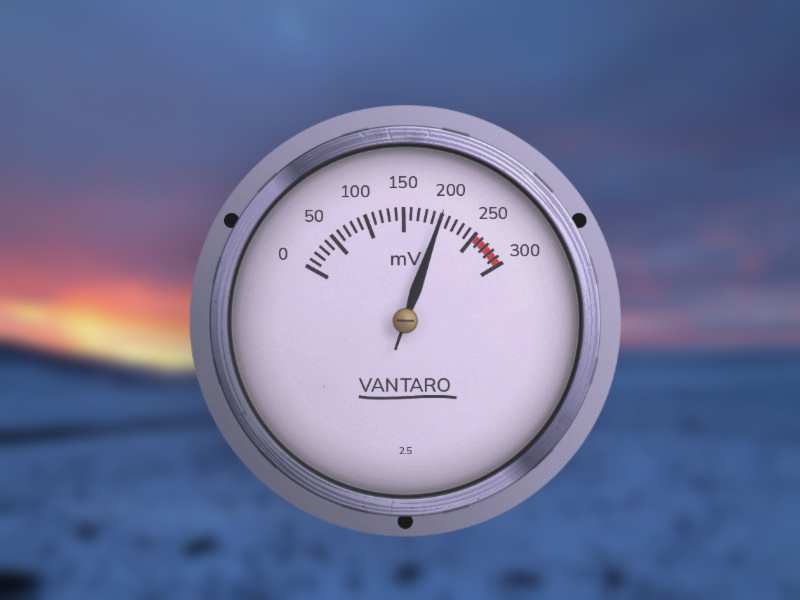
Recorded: 200 mV
